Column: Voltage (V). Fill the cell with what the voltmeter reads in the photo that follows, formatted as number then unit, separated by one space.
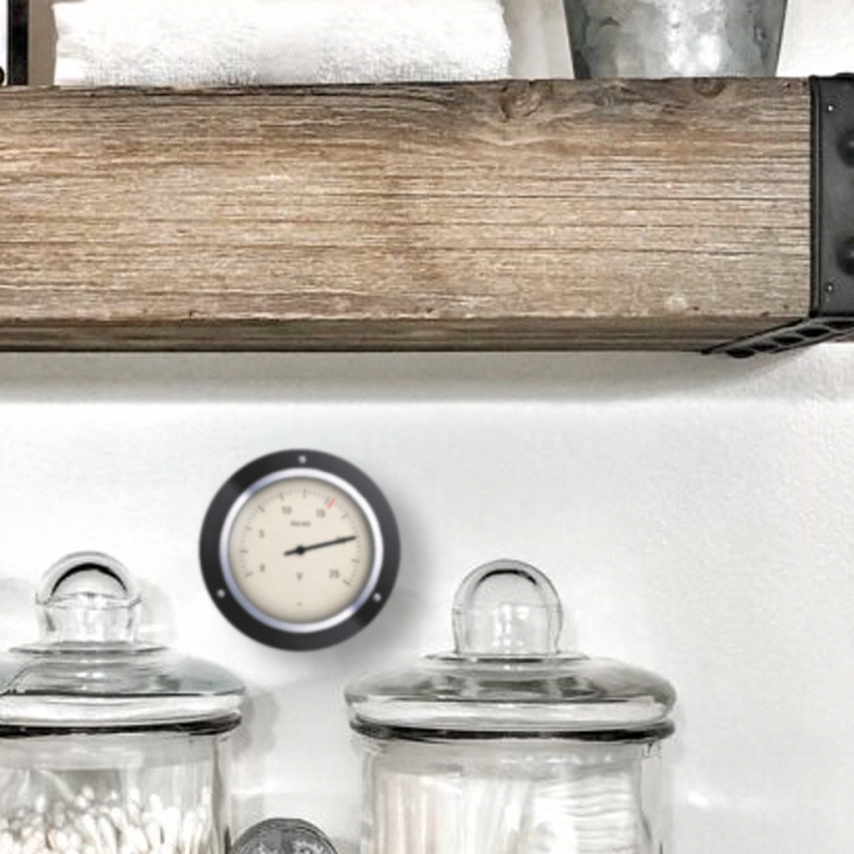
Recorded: 20 V
